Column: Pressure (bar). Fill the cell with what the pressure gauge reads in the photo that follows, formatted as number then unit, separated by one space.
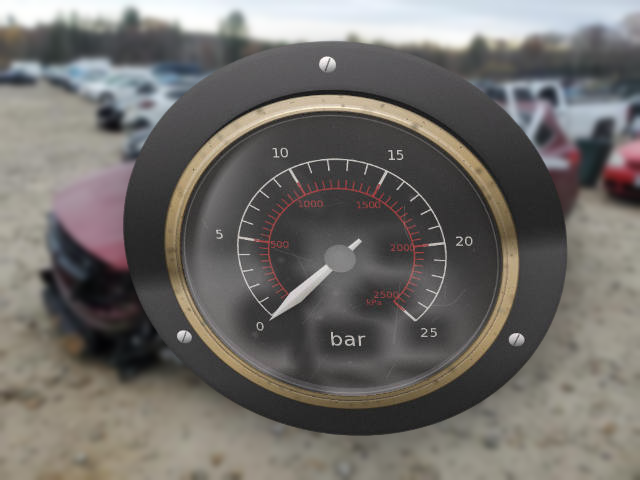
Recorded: 0 bar
